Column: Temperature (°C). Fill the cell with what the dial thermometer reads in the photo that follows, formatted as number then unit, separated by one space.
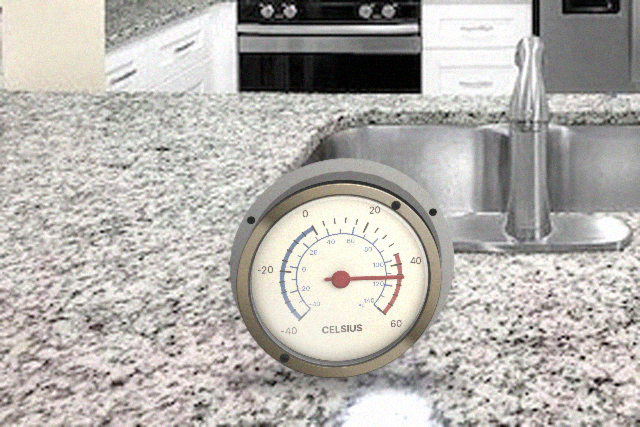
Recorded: 44 °C
